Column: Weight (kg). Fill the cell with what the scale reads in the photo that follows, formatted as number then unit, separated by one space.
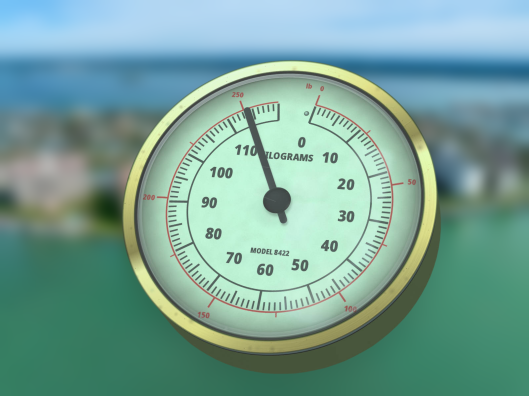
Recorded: 114 kg
